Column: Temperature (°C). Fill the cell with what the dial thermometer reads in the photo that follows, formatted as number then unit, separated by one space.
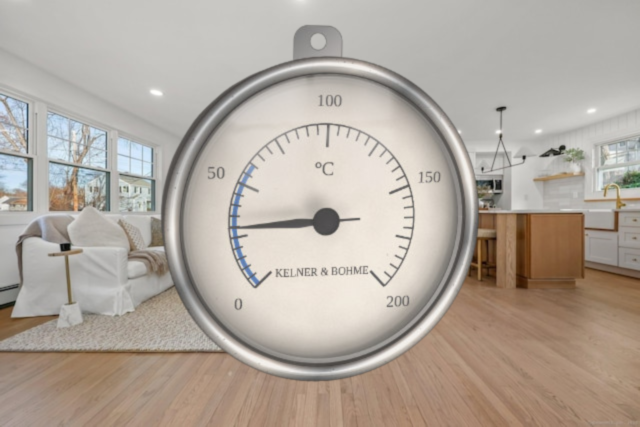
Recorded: 30 °C
